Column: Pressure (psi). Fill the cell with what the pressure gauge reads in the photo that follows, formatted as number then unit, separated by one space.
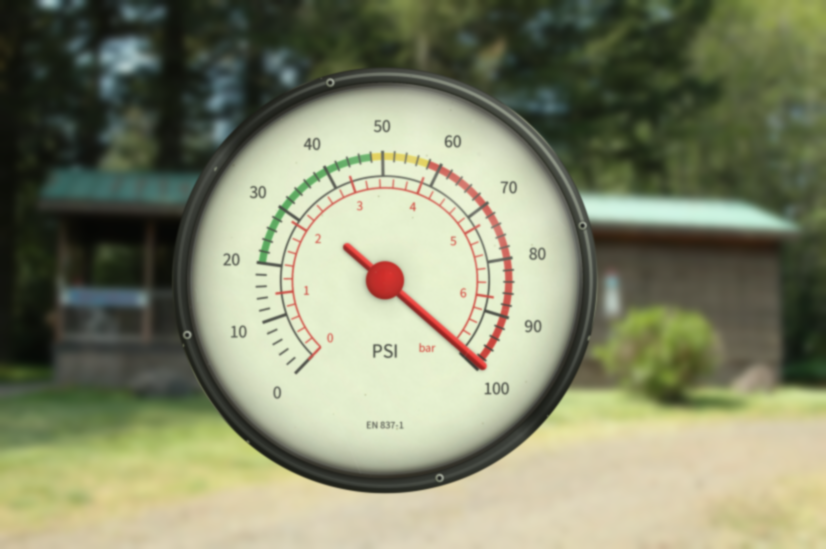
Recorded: 99 psi
